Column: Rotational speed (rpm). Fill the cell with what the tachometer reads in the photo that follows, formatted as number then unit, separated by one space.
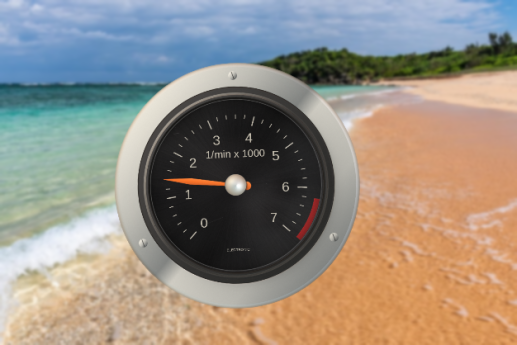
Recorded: 1400 rpm
